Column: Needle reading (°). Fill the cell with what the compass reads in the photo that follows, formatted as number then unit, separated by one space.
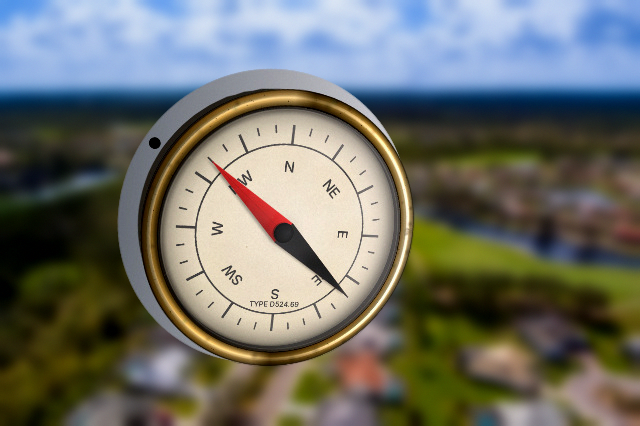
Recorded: 310 °
